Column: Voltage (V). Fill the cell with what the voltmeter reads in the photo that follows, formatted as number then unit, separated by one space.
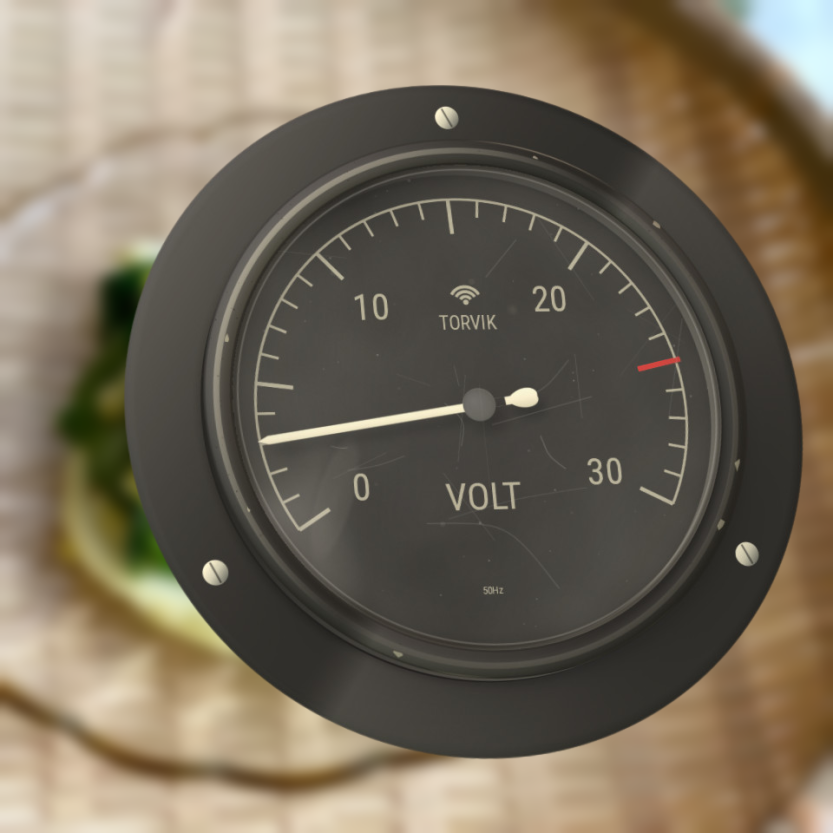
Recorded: 3 V
